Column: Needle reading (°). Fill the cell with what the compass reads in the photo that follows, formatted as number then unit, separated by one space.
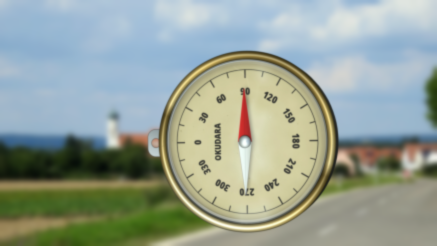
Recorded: 90 °
